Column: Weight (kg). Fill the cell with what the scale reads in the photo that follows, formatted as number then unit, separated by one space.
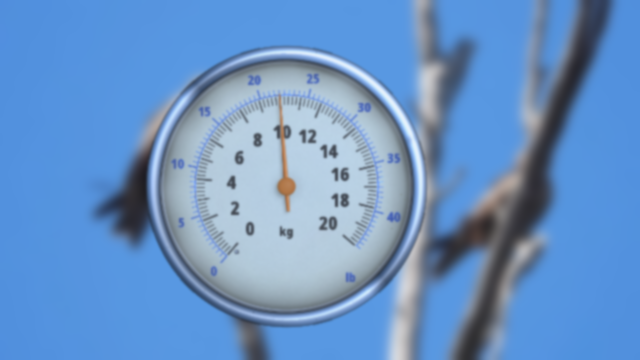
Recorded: 10 kg
